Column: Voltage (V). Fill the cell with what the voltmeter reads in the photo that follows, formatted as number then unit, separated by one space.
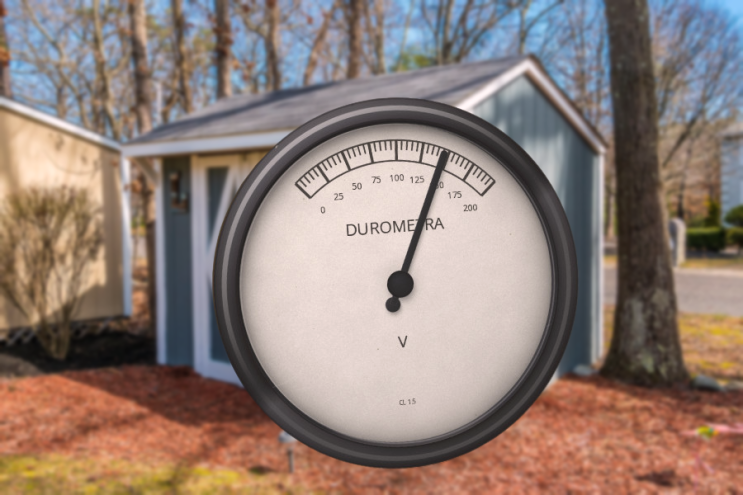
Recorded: 145 V
